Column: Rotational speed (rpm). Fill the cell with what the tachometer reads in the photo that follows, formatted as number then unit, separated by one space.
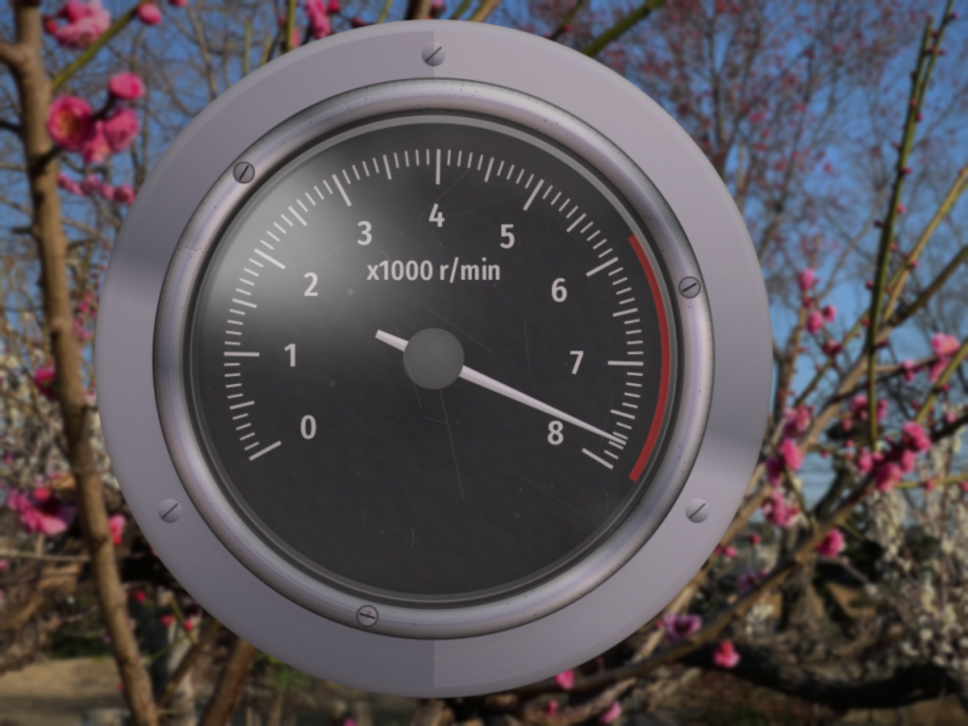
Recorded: 7750 rpm
